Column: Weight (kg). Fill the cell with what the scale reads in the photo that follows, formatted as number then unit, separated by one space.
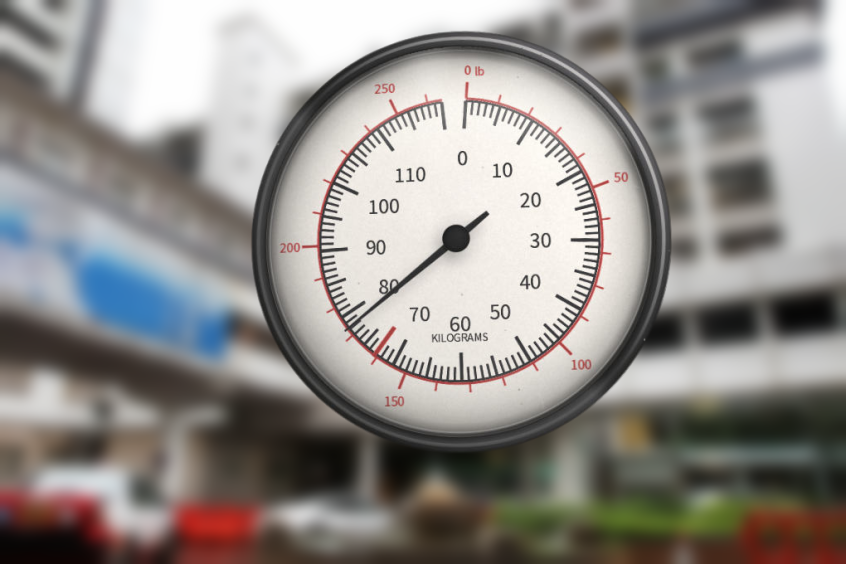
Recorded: 78 kg
